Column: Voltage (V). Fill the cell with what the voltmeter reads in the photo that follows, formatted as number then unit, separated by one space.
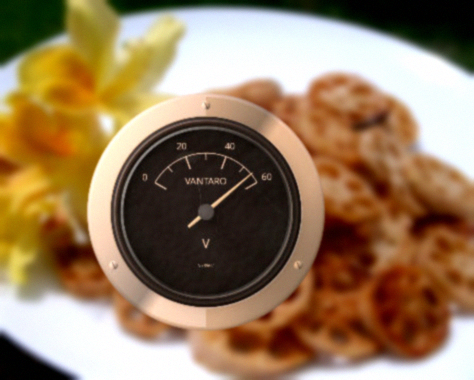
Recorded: 55 V
